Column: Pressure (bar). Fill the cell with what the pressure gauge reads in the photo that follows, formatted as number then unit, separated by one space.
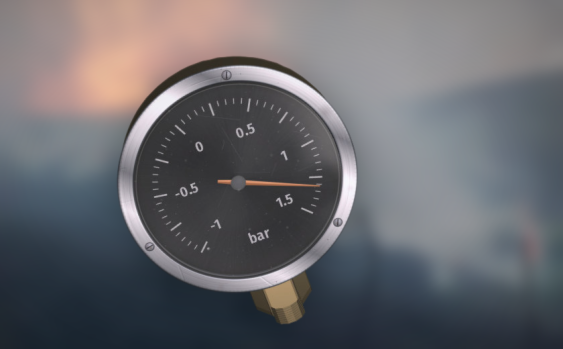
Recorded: 1.3 bar
